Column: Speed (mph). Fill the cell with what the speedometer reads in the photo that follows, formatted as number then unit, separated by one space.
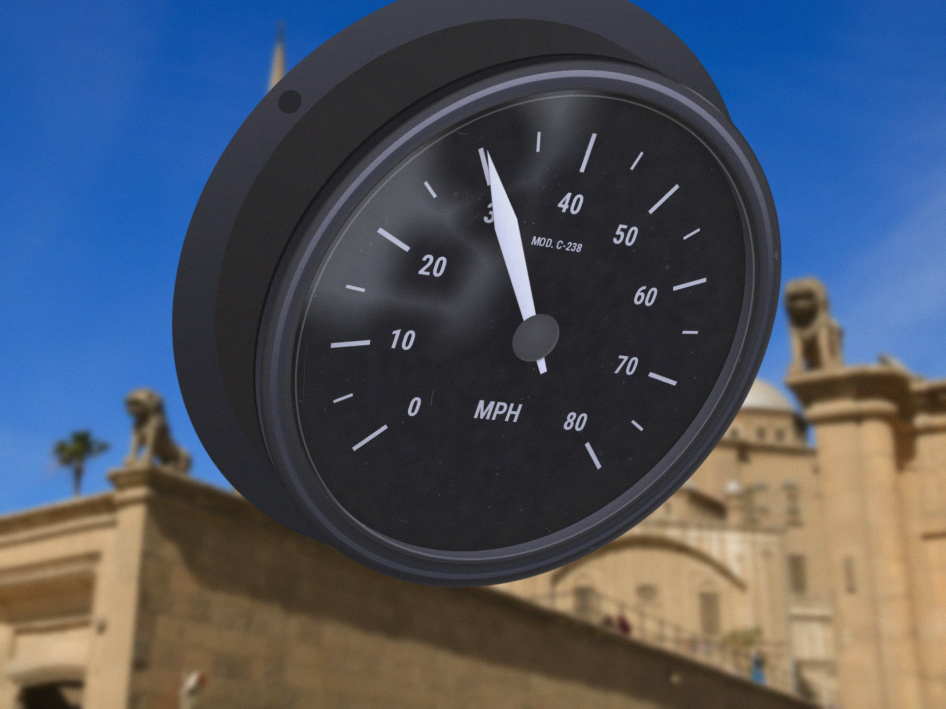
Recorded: 30 mph
